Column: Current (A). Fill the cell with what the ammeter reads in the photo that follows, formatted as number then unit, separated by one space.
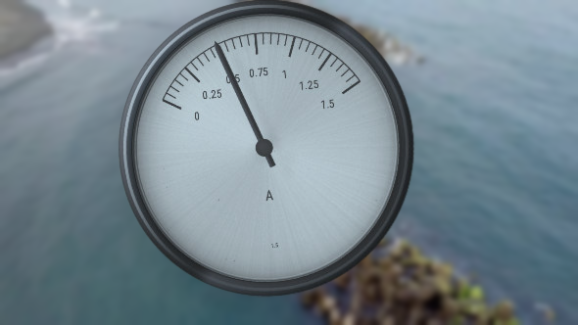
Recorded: 0.5 A
